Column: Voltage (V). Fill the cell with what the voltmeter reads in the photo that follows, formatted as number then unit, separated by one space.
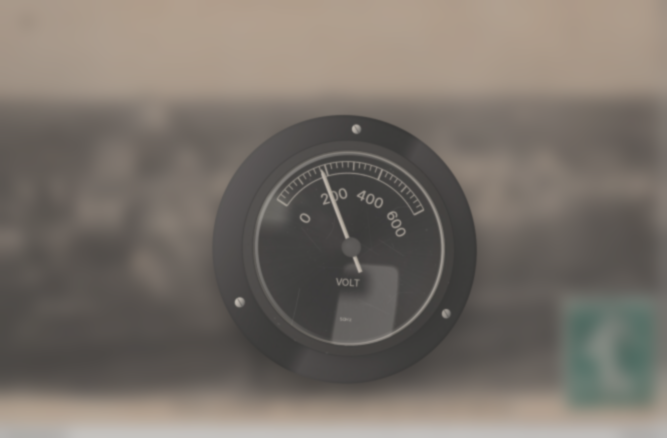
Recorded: 180 V
